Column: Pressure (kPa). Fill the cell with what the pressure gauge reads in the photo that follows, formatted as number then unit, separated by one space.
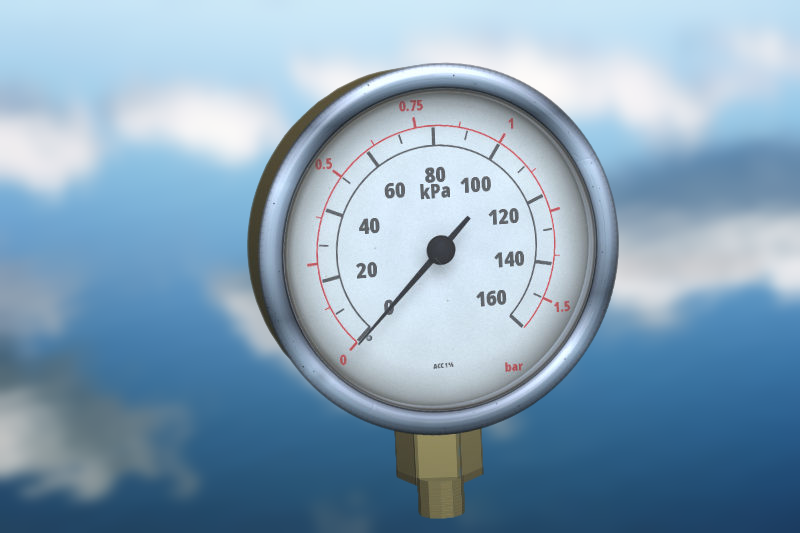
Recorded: 0 kPa
